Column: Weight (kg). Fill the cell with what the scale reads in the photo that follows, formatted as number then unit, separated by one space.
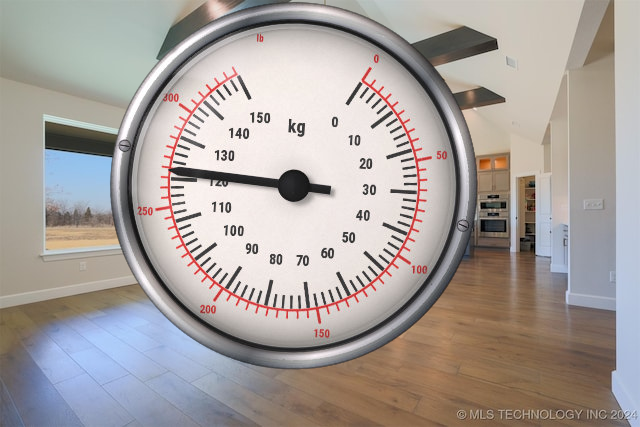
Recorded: 122 kg
